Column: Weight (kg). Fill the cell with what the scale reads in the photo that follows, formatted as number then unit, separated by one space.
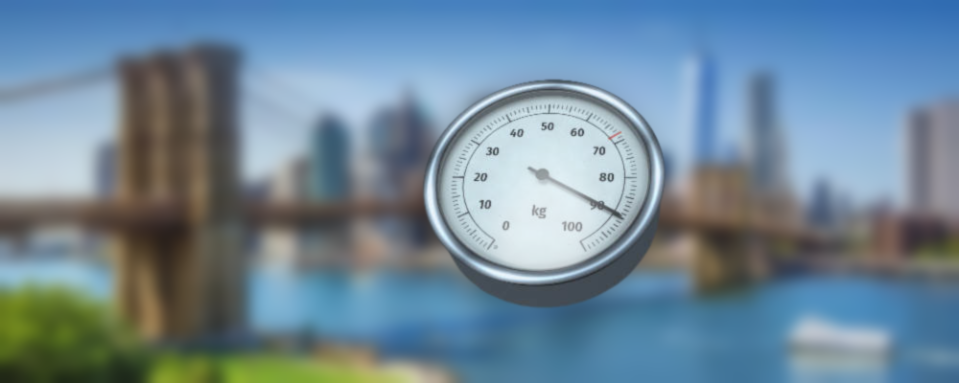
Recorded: 90 kg
